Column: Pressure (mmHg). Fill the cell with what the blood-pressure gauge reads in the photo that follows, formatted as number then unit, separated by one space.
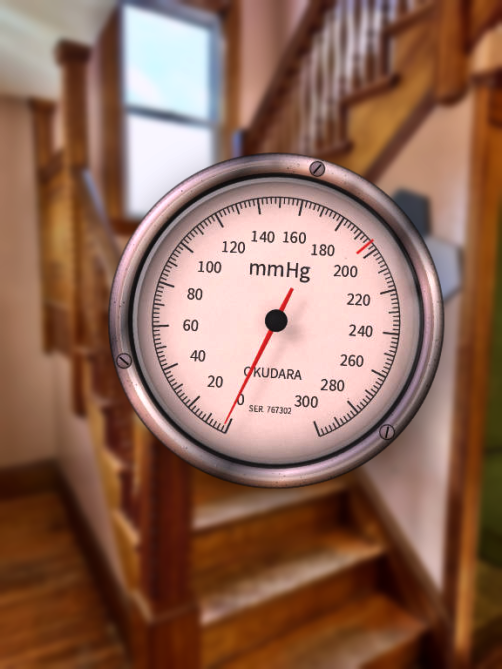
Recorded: 2 mmHg
